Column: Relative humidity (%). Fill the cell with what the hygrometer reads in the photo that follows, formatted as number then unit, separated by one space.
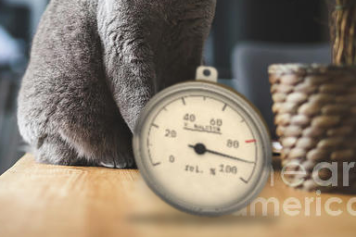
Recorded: 90 %
